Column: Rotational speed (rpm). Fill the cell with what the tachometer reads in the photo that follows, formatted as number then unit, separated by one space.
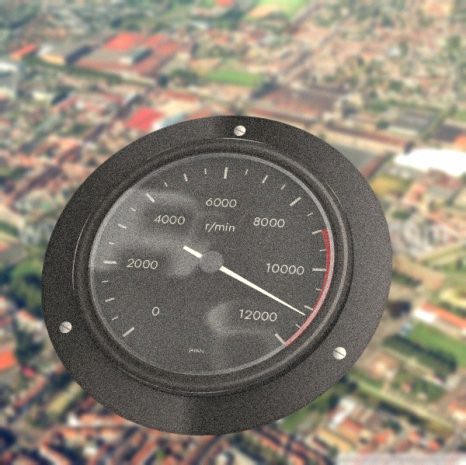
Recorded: 11250 rpm
